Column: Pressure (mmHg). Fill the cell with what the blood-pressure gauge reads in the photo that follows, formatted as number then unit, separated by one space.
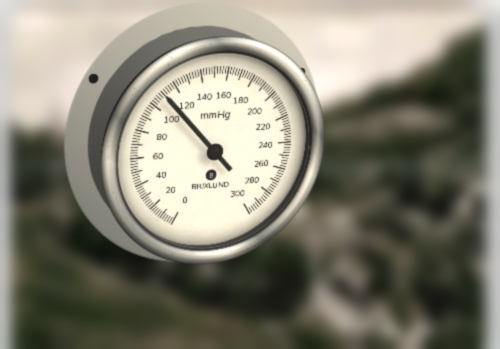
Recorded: 110 mmHg
